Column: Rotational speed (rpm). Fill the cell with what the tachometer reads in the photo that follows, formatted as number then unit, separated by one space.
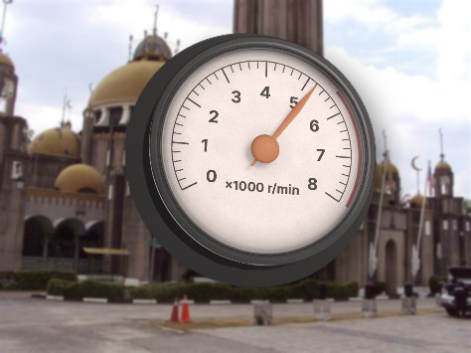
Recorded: 5200 rpm
